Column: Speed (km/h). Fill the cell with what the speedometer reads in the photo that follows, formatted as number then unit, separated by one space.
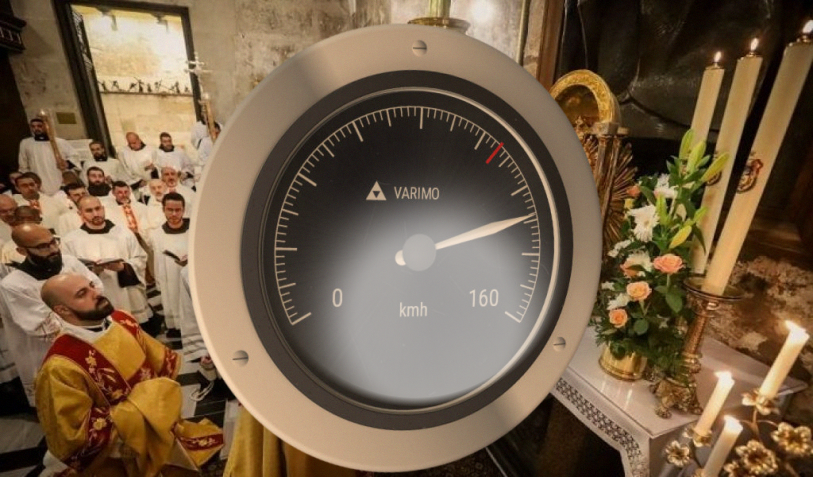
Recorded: 128 km/h
